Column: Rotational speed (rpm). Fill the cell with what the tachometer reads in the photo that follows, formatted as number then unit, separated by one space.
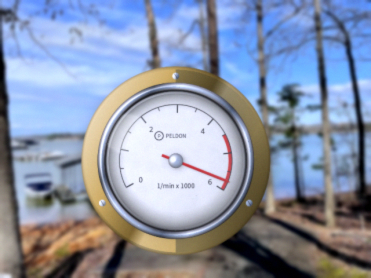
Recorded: 5750 rpm
